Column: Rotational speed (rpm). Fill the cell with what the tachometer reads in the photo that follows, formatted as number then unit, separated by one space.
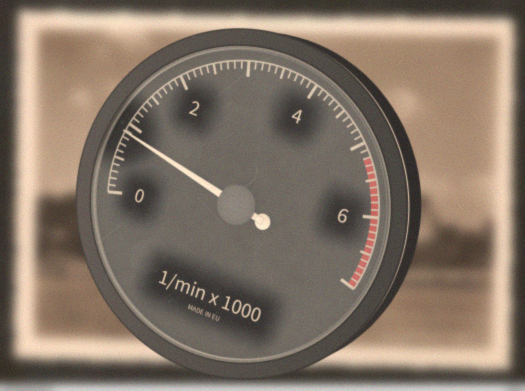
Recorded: 900 rpm
